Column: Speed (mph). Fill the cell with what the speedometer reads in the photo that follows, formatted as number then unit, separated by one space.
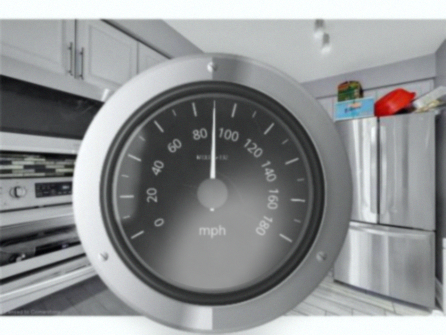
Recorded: 90 mph
